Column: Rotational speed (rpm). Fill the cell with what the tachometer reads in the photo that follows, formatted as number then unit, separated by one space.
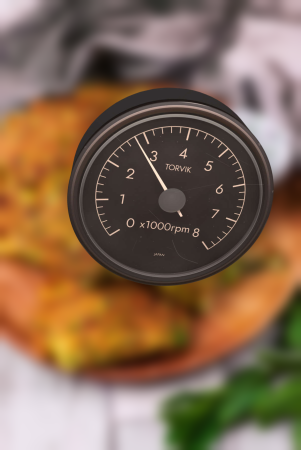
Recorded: 2800 rpm
